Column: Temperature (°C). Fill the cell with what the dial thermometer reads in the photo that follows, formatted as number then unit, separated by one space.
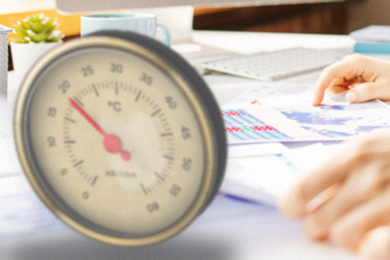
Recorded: 20 °C
